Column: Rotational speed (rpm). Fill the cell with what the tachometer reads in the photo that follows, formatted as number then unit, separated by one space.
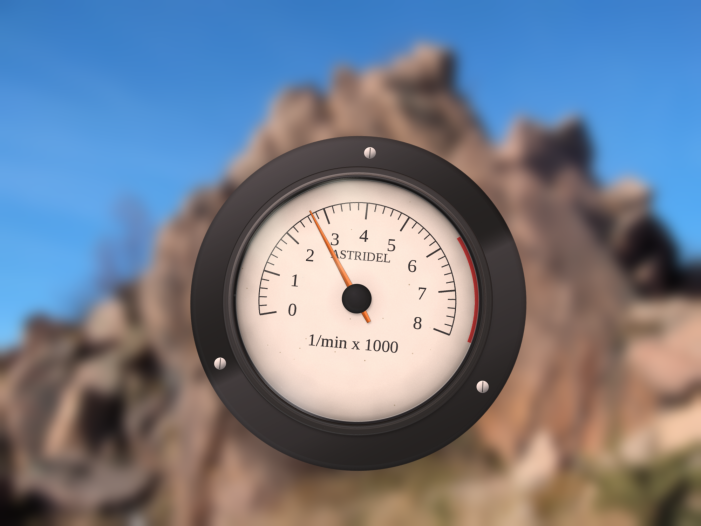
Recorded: 2700 rpm
